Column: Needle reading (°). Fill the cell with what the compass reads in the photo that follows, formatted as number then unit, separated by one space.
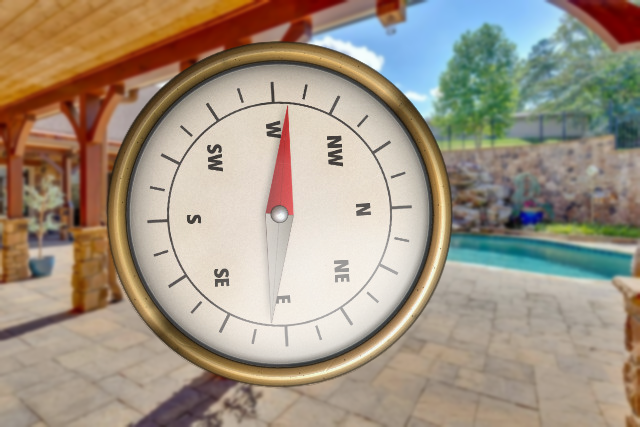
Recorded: 277.5 °
